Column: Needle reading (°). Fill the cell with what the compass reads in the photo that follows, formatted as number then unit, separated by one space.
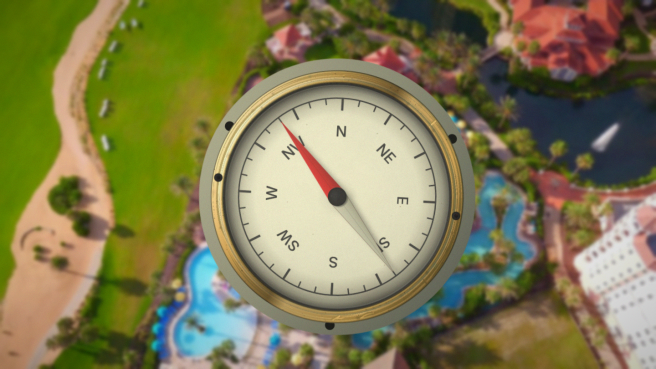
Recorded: 320 °
